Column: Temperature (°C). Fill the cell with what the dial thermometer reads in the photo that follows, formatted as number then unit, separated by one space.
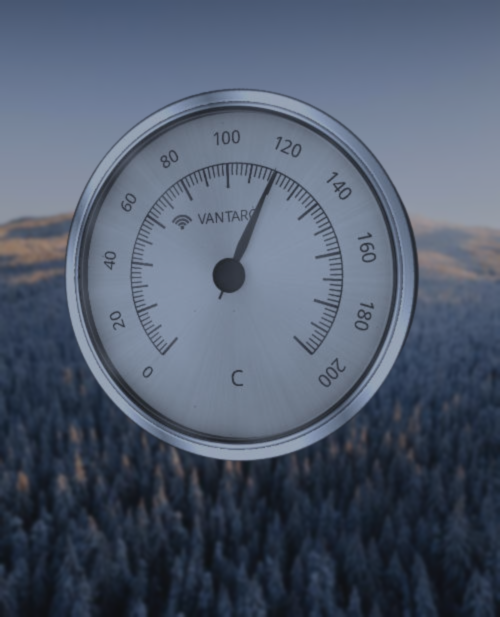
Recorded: 120 °C
